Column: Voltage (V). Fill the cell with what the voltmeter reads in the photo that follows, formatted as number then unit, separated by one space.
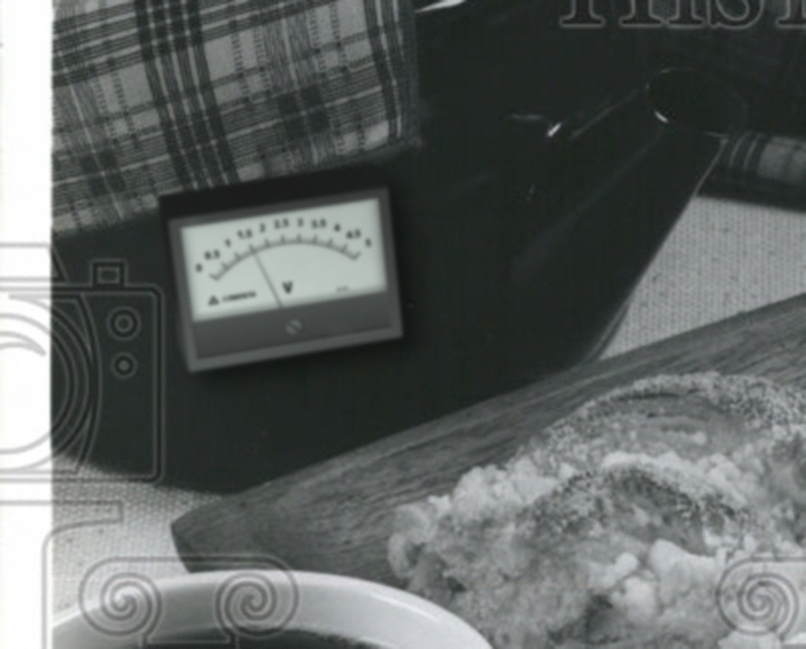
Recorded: 1.5 V
